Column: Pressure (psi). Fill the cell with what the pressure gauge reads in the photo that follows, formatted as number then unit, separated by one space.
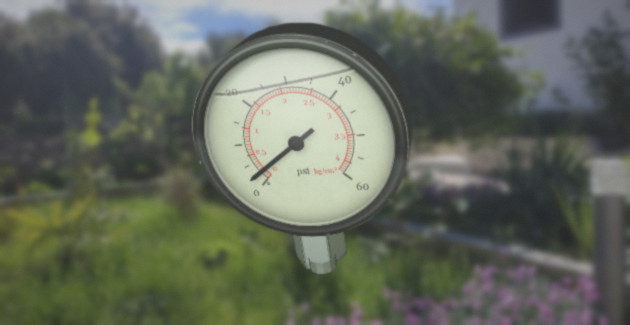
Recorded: 2.5 psi
